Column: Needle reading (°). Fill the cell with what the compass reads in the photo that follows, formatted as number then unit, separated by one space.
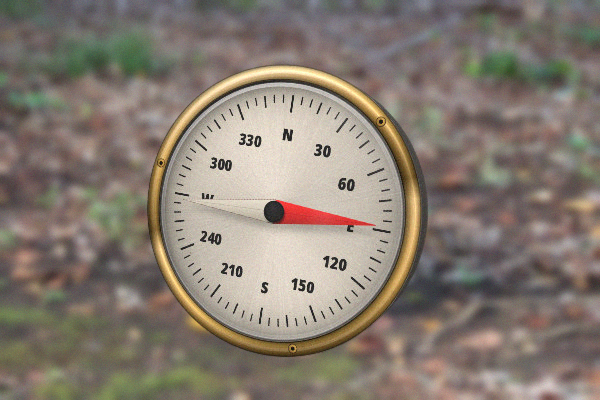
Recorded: 87.5 °
